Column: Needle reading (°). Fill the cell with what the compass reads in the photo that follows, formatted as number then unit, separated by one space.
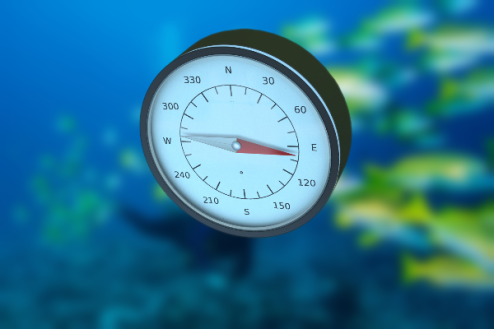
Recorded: 97.5 °
